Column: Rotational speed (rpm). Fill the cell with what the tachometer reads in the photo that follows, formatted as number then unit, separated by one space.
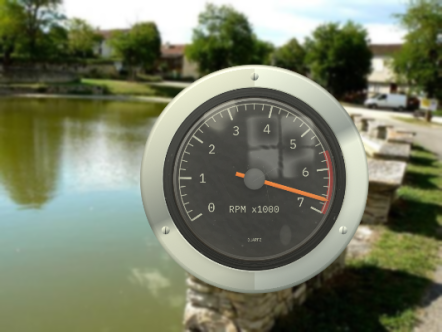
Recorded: 6700 rpm
